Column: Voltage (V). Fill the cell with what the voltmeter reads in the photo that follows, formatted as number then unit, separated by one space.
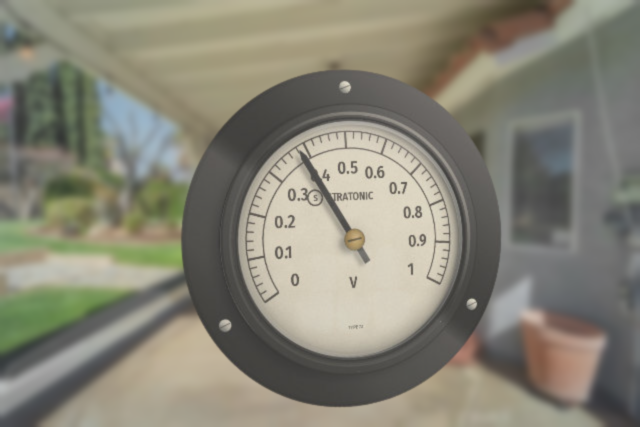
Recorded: 0.38 V
